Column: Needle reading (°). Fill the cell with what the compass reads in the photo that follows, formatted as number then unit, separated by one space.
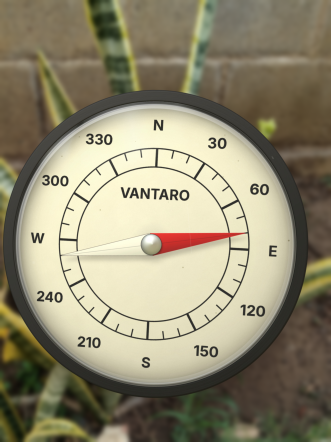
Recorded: 80 °
